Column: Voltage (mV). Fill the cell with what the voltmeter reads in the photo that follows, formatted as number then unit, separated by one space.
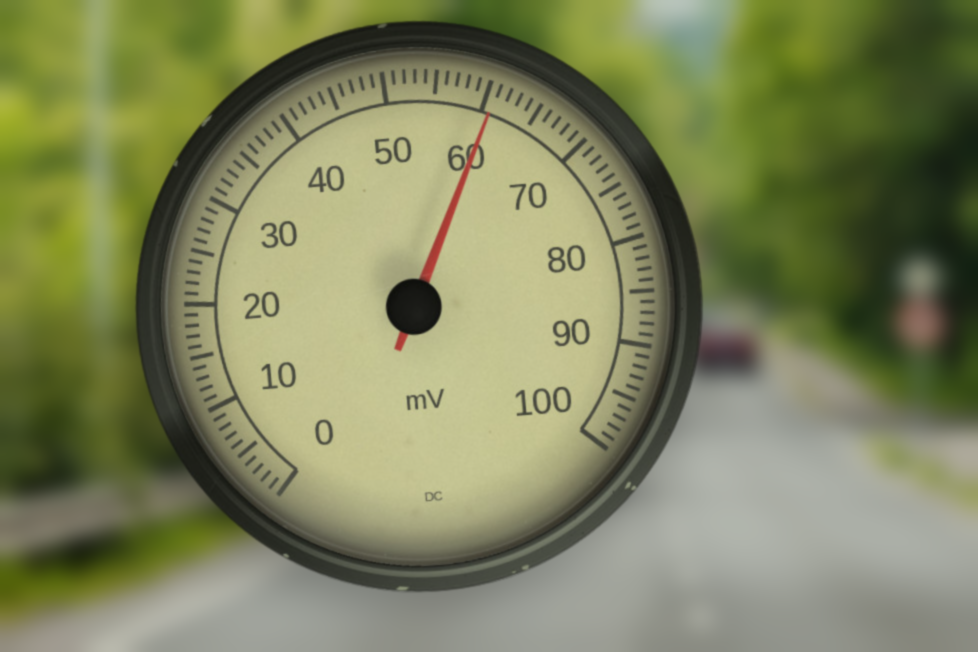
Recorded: 61 mV
